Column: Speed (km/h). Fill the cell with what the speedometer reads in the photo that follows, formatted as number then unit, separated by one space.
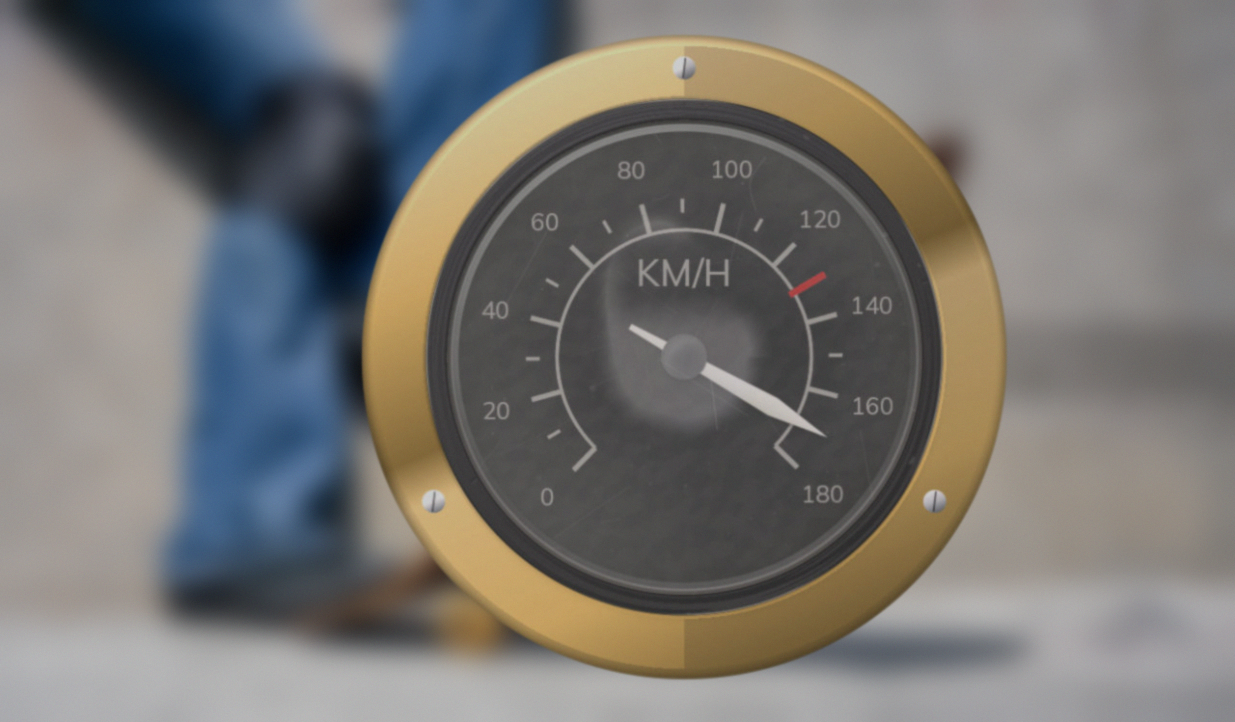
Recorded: 170 km/h
